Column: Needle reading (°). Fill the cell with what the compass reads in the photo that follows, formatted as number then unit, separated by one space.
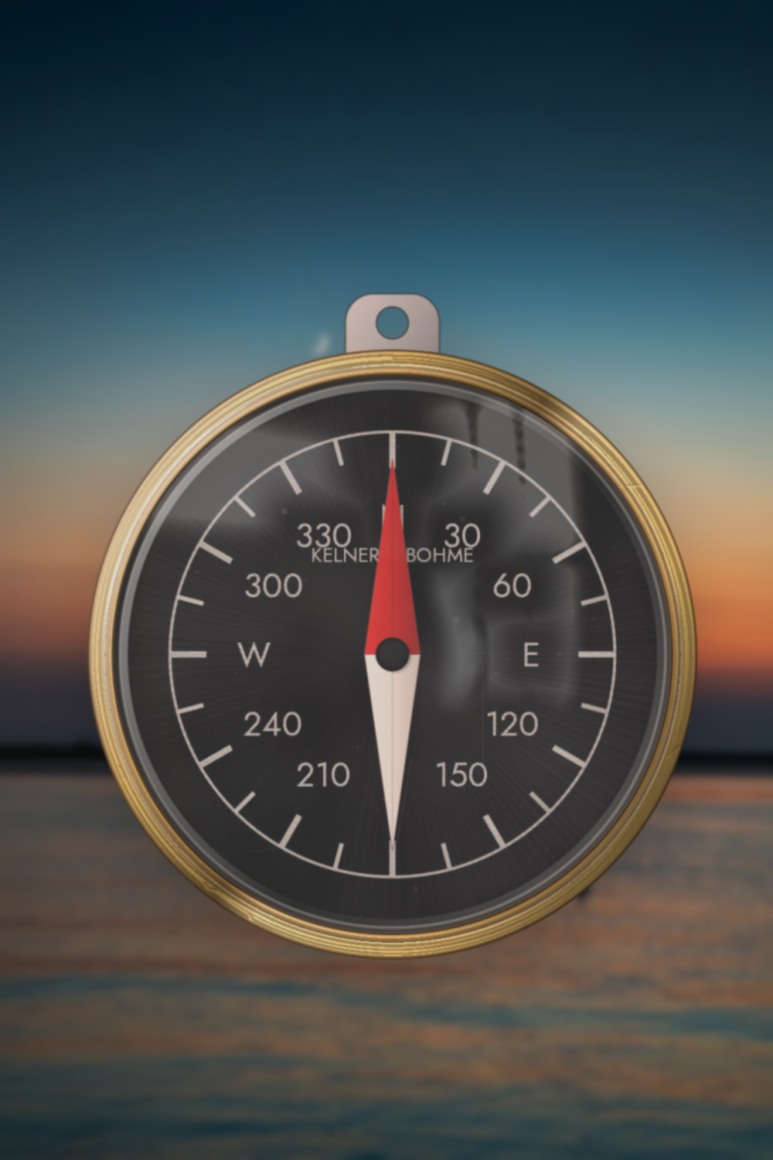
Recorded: 0 °
